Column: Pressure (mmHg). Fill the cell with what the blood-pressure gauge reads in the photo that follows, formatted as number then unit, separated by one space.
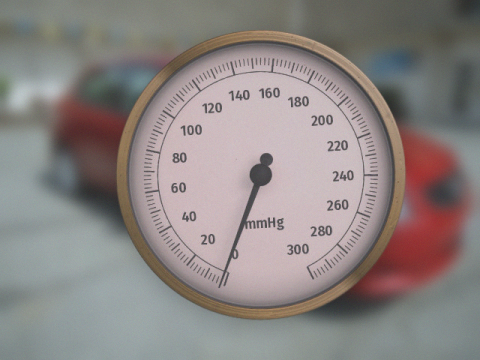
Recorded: 2 mmHg
